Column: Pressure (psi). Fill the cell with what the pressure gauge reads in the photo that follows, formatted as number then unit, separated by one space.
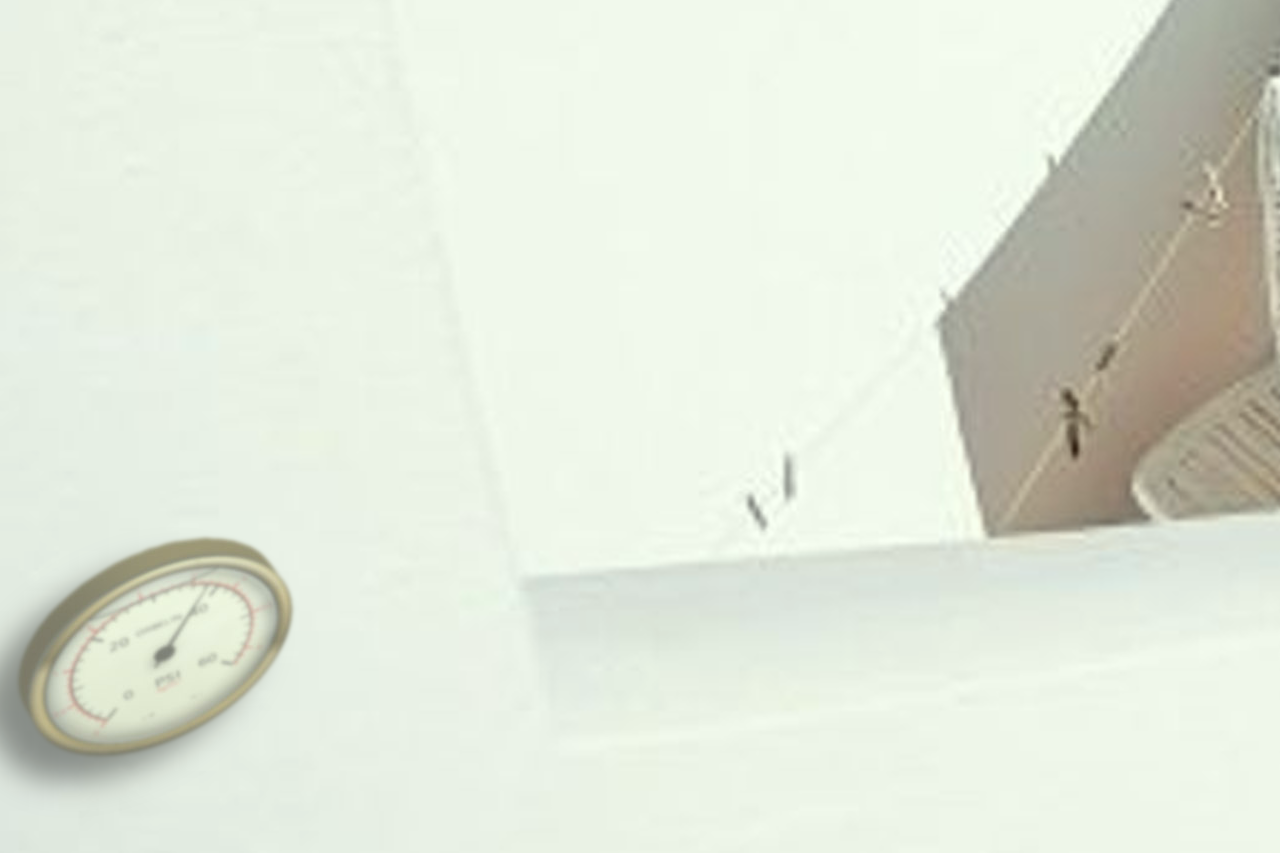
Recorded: 38 psi
